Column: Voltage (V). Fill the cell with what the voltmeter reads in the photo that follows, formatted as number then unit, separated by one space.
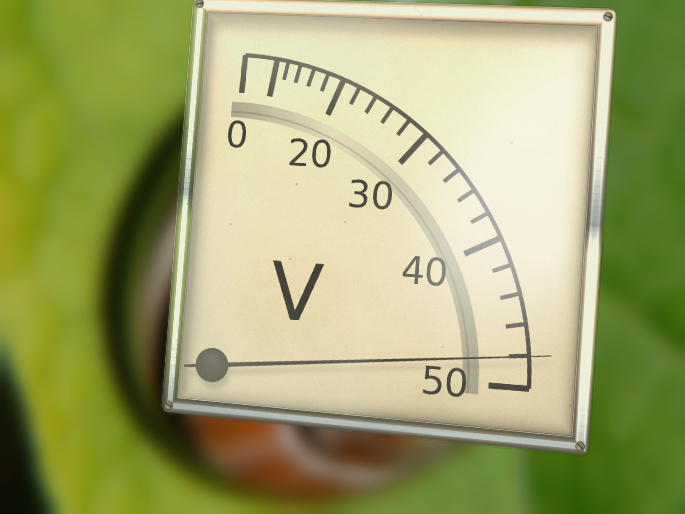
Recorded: 48 V
